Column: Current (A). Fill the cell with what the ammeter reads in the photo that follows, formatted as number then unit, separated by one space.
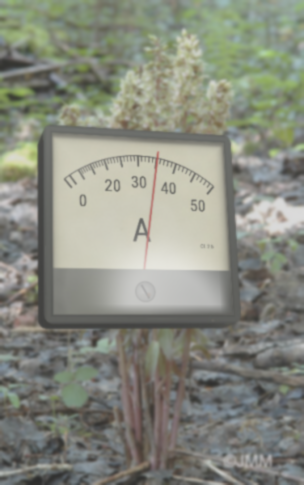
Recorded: 35 A
